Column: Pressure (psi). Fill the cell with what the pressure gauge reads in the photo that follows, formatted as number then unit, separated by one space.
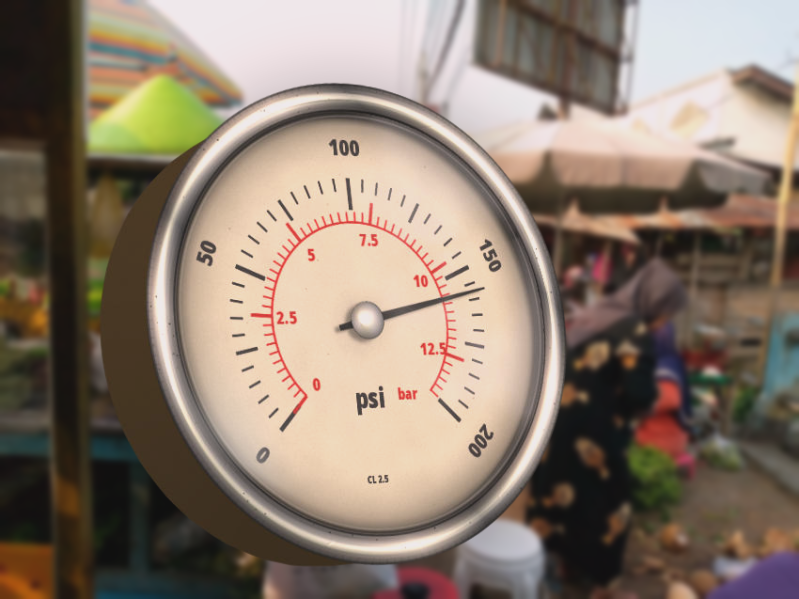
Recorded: 157.5 psi
